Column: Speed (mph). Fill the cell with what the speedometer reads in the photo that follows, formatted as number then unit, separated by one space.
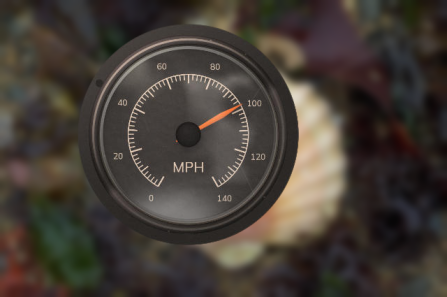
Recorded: 98 mph
